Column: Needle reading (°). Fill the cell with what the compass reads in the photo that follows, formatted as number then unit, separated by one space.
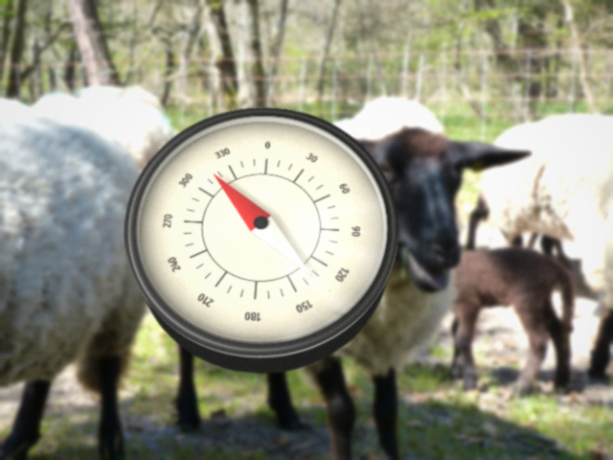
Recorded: 315 °
